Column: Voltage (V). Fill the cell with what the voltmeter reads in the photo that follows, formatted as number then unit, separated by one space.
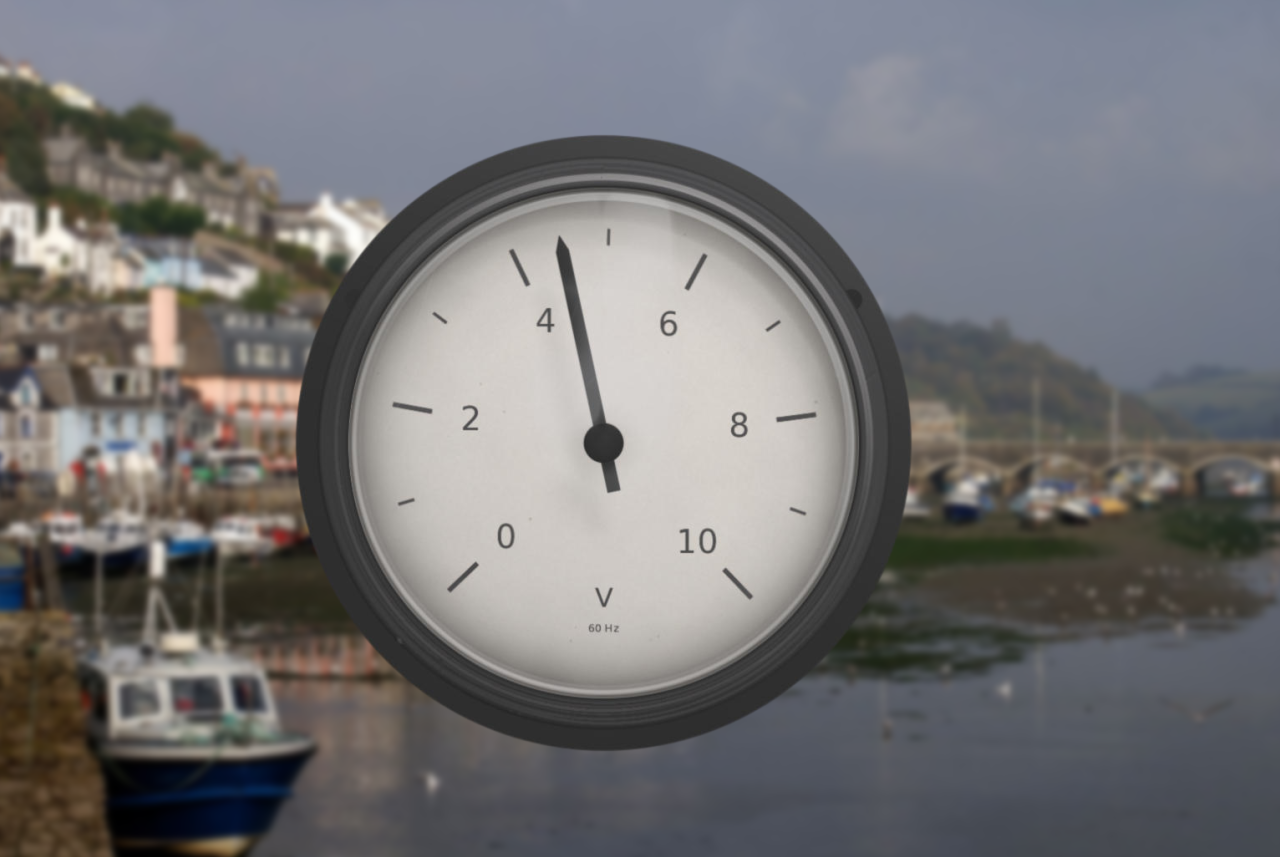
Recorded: 4.5 V
